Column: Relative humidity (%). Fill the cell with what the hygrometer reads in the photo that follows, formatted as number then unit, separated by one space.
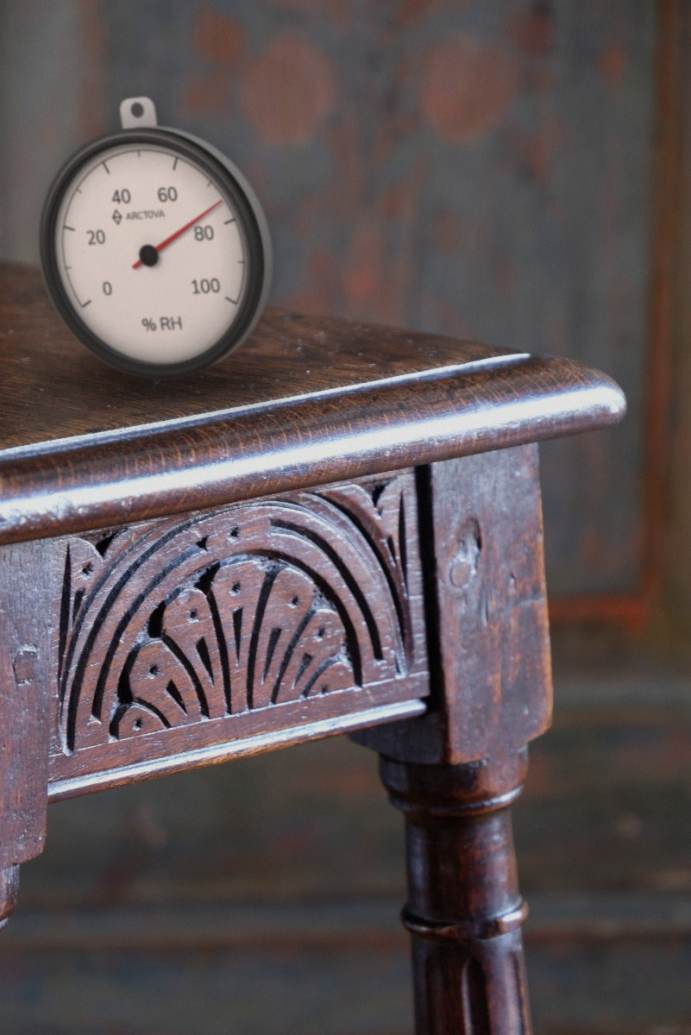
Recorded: 75 %
